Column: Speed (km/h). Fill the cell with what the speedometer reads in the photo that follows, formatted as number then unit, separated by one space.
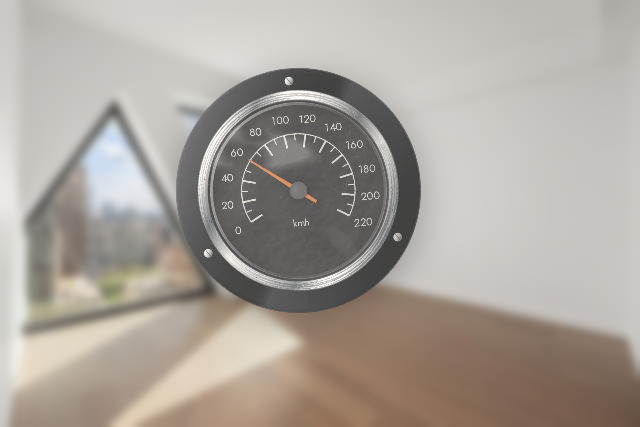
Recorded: 60 km/h
